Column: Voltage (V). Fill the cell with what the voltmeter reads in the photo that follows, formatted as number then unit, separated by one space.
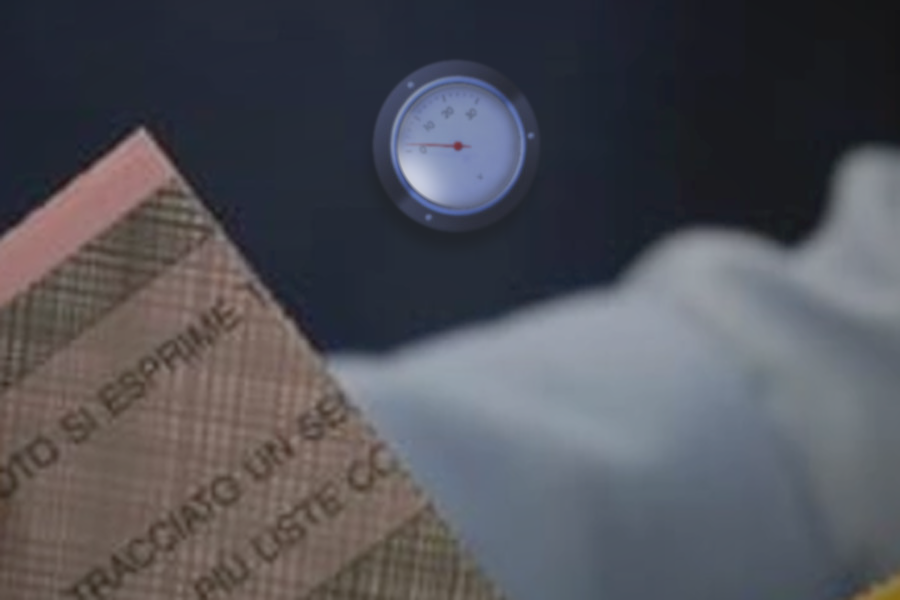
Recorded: 2 V
